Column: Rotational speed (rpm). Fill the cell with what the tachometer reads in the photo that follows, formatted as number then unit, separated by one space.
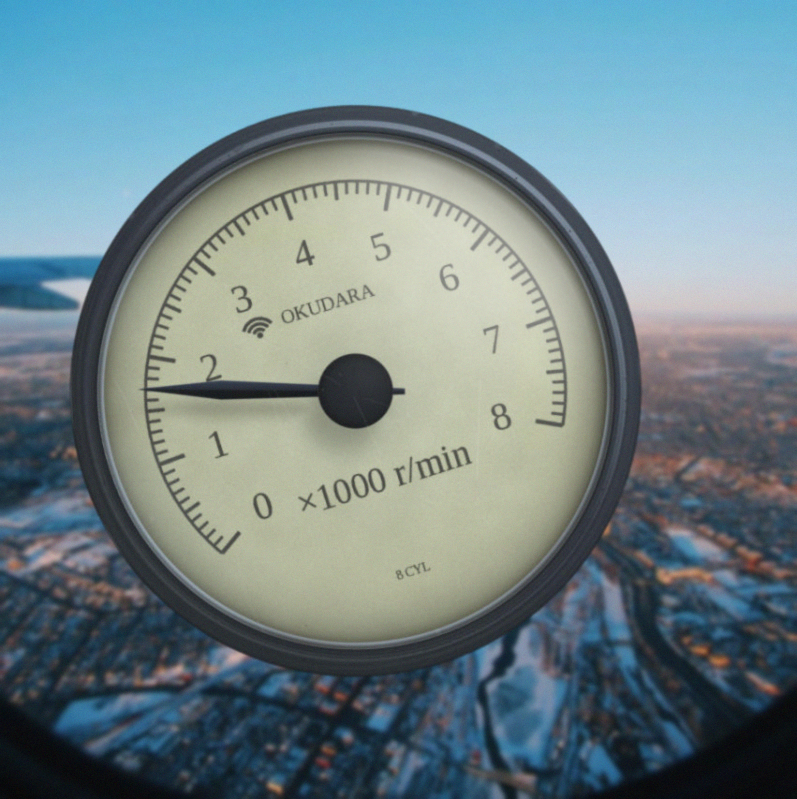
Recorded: 1700 rpm
